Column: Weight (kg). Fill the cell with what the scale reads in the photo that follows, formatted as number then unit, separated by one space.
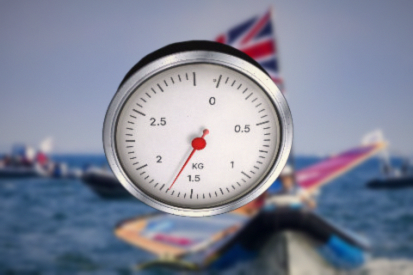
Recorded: 1.7 kg
